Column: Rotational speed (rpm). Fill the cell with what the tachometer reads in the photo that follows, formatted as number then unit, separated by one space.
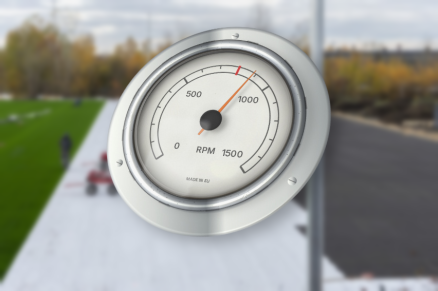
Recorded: 900 rpm
